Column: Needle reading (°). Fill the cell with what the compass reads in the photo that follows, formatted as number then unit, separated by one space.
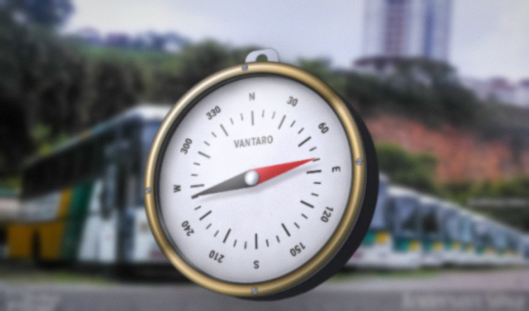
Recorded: 80 °
